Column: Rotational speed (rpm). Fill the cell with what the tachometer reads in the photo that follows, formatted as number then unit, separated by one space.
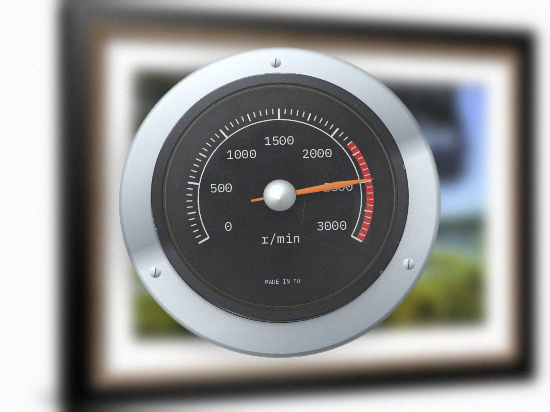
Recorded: 2500 rpm
